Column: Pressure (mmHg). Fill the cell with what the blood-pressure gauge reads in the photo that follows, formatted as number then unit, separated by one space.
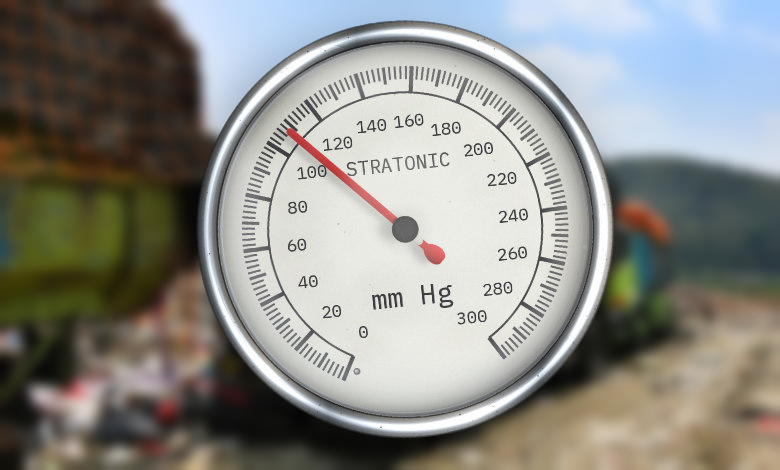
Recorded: 108 mmHg
